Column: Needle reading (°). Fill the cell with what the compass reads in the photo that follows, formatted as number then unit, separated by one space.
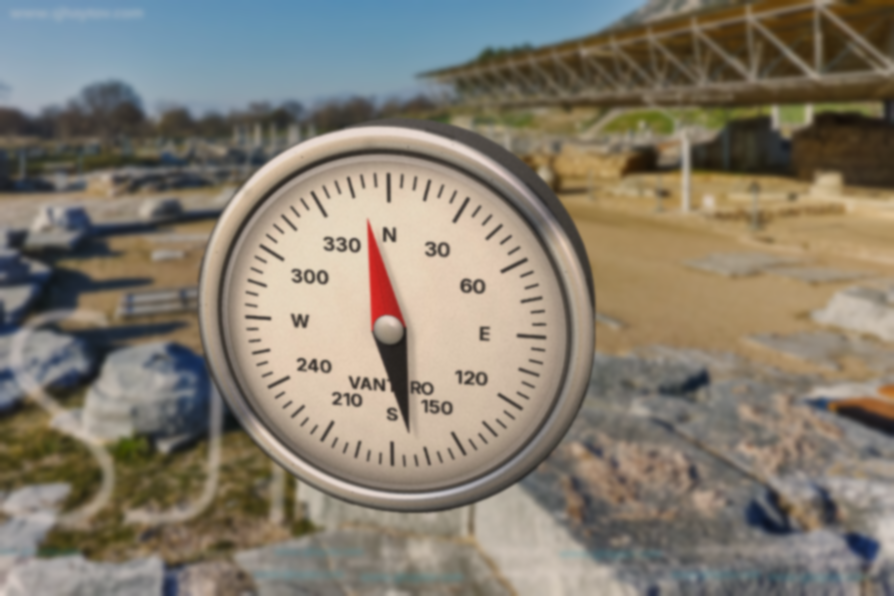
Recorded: 350 °
